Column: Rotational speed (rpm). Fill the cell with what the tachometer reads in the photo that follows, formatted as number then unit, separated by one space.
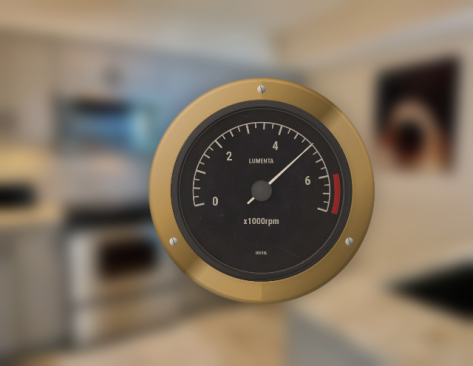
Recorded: 5000 rpm
